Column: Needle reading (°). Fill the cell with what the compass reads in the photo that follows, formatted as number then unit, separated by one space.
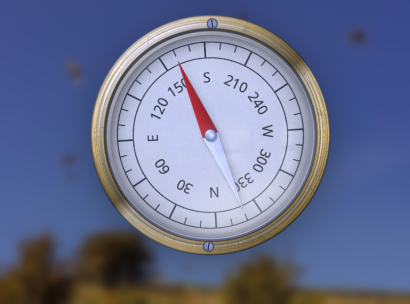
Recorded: 160 °
